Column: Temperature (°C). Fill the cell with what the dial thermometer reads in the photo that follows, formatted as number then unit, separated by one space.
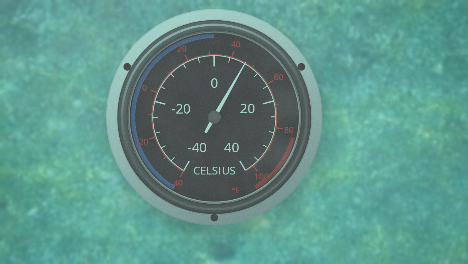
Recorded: 8 °C
